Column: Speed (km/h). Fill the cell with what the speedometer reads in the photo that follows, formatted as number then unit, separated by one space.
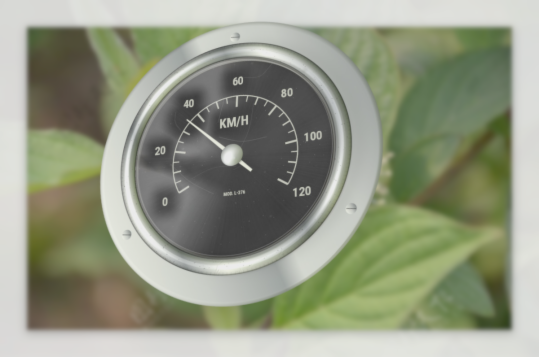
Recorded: 35 km/h
